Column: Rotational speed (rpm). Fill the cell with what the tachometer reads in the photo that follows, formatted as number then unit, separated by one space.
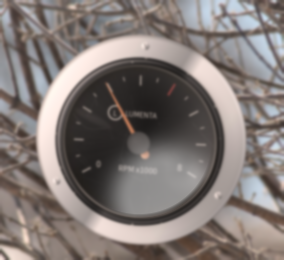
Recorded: 3000 rpm
